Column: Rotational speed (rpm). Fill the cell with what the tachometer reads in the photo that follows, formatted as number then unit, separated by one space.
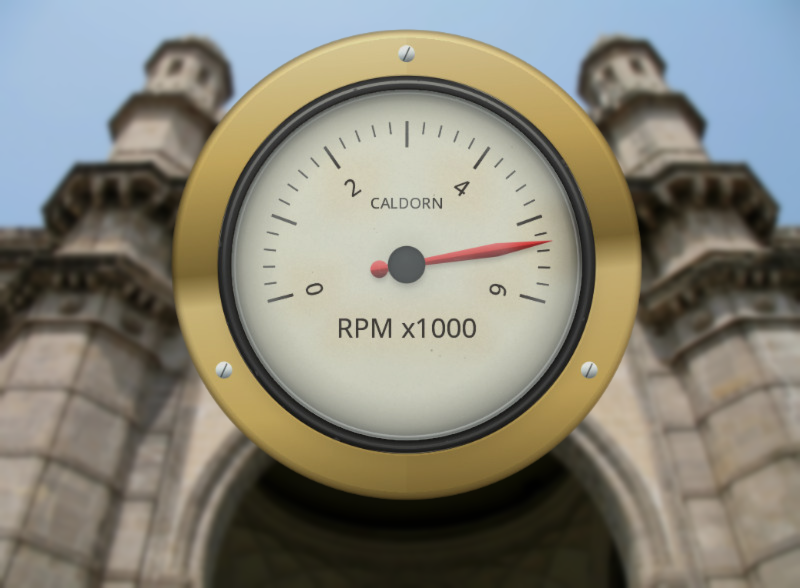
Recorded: 5300 rpm
